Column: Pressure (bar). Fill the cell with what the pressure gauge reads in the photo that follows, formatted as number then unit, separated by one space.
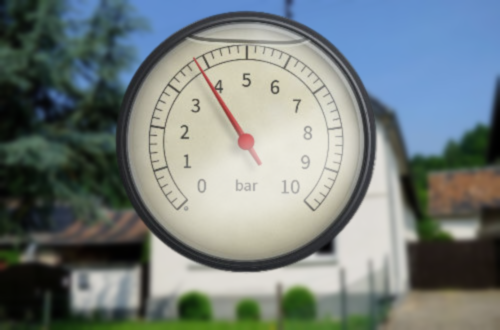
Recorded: 3.8 bar
